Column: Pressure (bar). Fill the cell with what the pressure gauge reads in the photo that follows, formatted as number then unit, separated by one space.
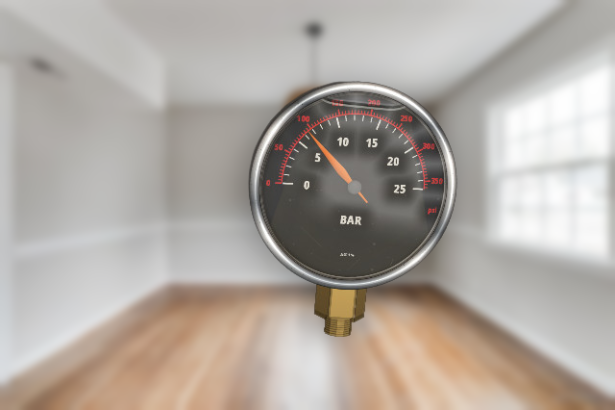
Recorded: 6.5 bar
